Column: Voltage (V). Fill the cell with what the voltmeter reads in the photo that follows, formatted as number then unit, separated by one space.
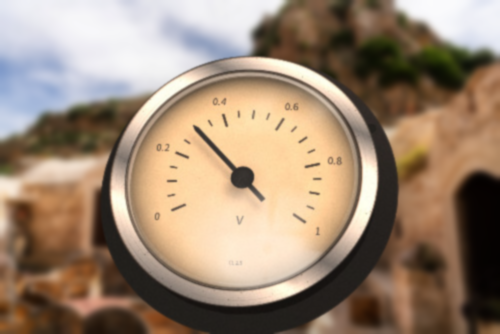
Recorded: 0.3 V
